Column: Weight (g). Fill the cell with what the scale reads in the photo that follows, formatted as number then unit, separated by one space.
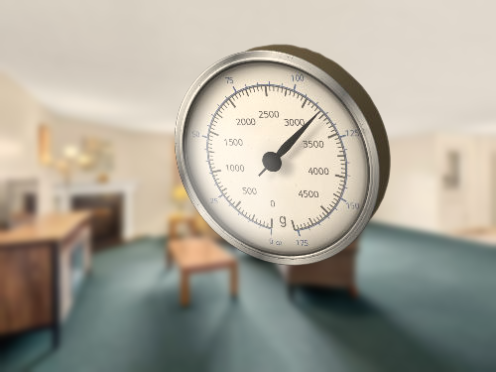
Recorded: 3200 g
